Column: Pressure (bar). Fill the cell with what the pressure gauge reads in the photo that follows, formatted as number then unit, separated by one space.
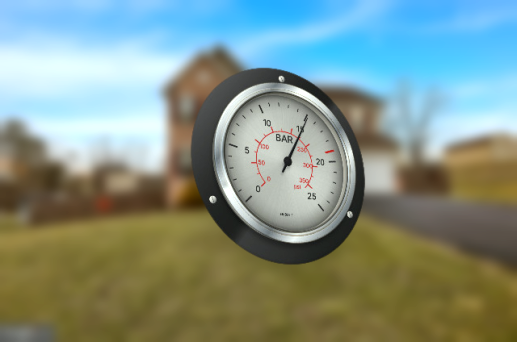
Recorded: 15 bar
